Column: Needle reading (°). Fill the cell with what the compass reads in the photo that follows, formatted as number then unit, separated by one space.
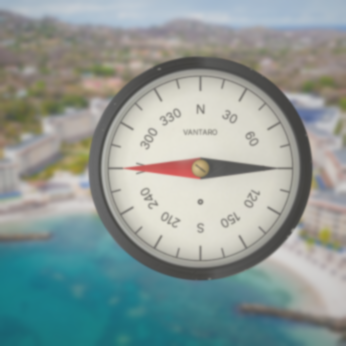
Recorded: 270 °
